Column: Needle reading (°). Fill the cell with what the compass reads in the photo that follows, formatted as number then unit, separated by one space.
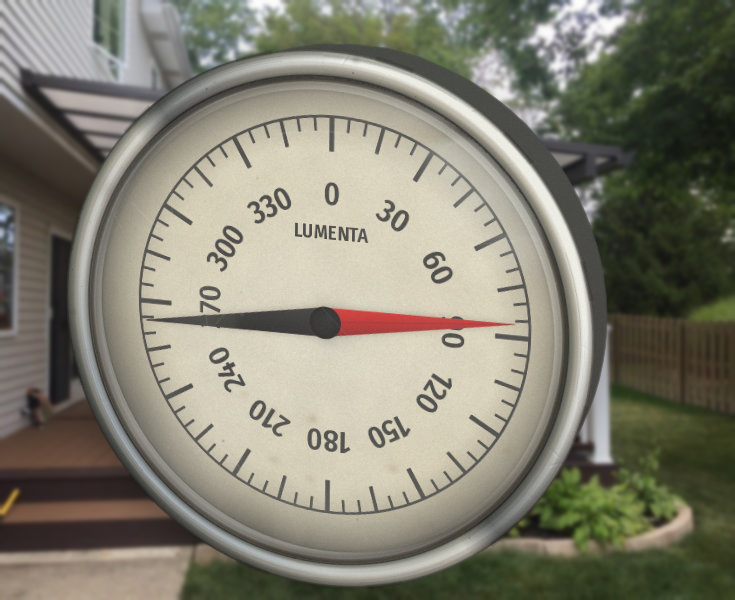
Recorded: 85 °
